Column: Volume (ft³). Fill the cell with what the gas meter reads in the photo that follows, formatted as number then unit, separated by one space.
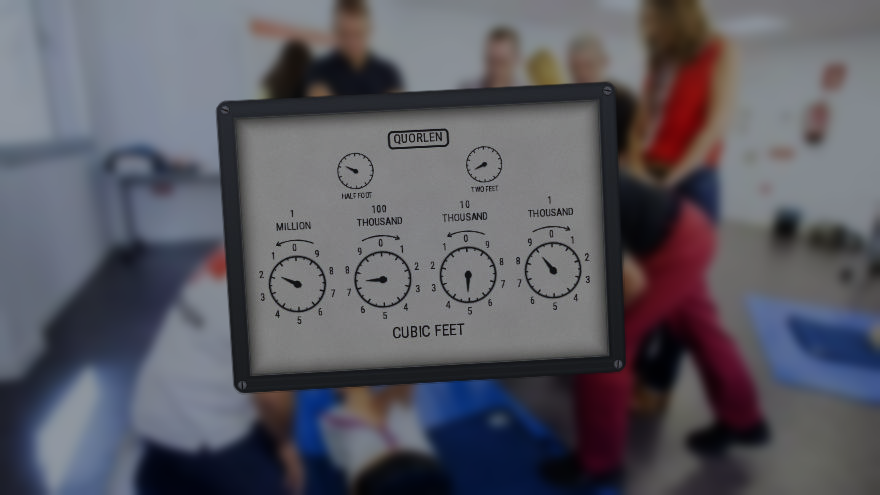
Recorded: 174900 ft³
